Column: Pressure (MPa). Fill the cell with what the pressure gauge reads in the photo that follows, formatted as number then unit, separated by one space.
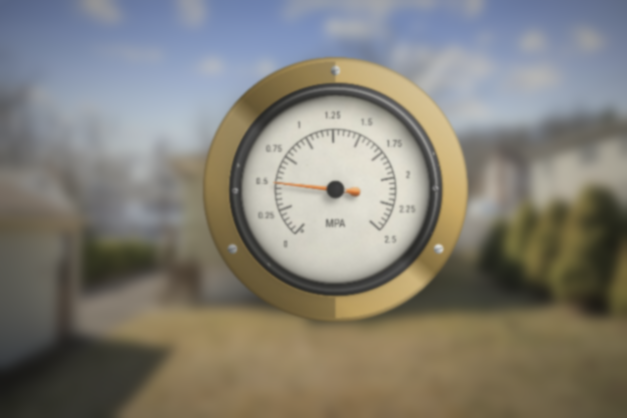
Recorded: 0.5 MPa
